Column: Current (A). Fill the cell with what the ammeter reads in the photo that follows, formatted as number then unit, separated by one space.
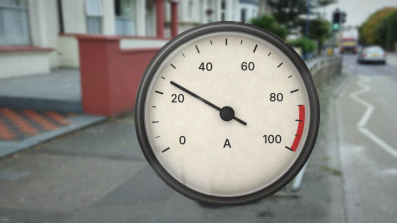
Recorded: 25 A
